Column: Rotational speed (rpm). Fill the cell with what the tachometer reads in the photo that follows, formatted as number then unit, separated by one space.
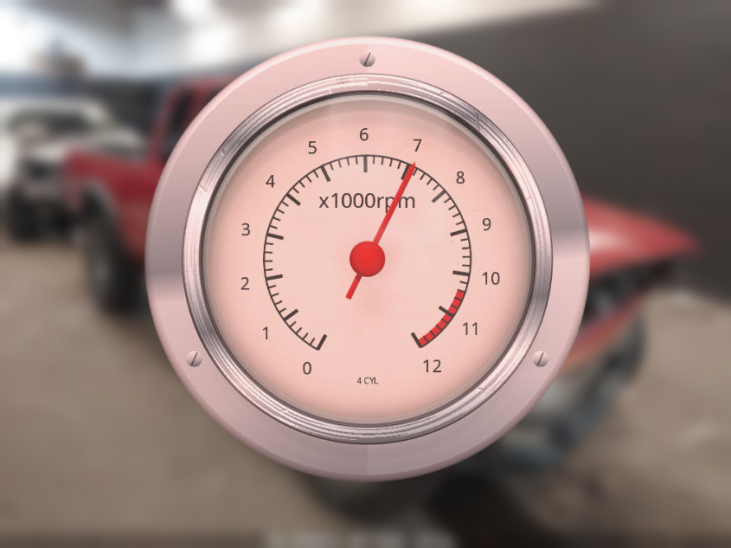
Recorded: 7100 rpm
